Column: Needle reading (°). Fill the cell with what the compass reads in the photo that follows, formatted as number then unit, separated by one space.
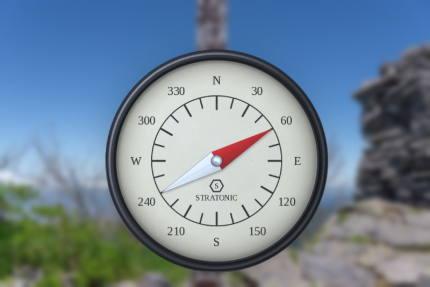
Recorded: 60 °
